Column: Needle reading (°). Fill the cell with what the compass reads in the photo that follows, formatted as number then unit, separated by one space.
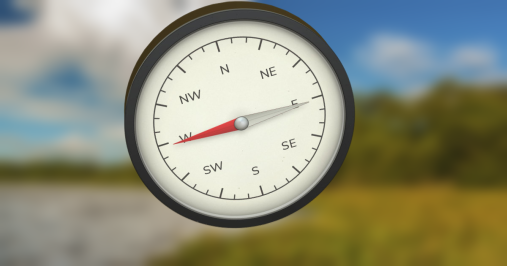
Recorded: 270 °
